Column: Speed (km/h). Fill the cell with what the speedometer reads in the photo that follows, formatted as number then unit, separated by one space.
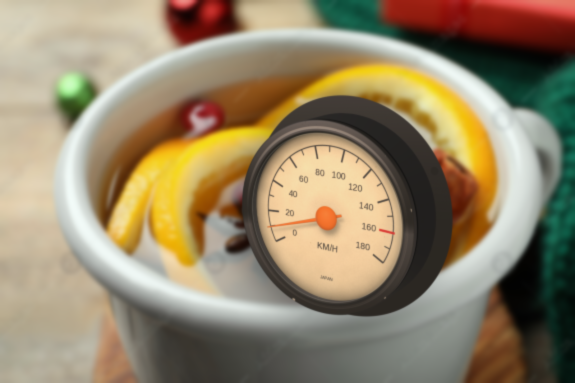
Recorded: 10 km/h
